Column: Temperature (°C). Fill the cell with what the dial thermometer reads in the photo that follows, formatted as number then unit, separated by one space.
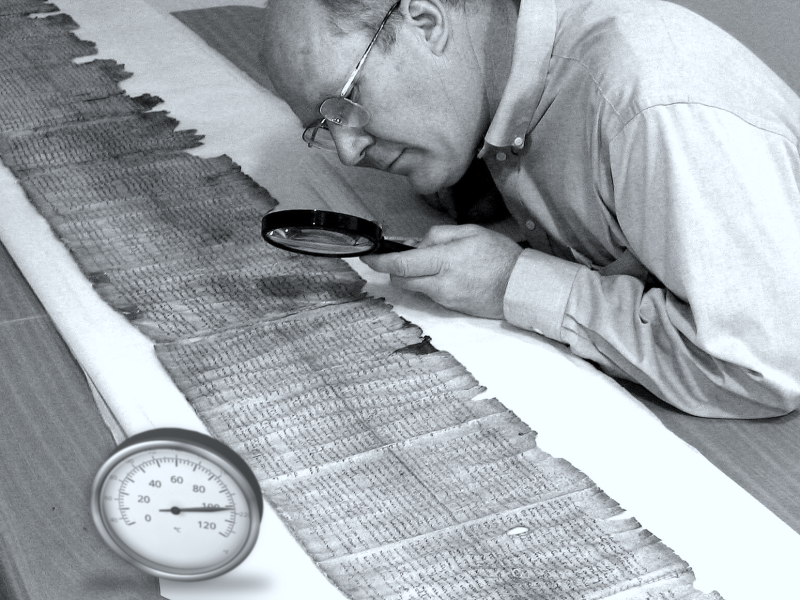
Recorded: 100 °C
